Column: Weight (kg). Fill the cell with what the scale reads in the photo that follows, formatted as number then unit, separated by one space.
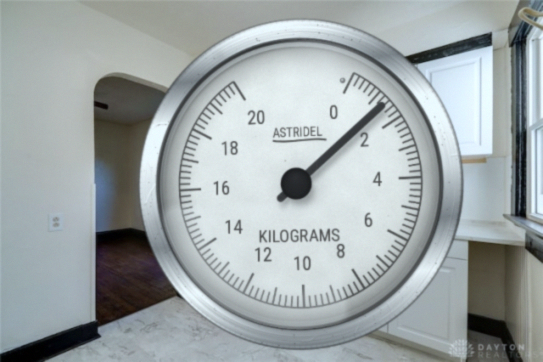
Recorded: 1.4 kg
